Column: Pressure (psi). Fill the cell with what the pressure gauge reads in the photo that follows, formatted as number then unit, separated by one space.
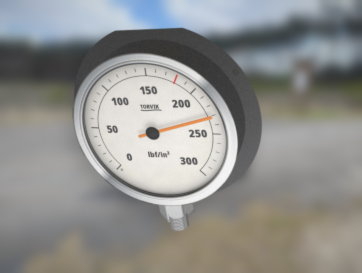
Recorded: 230 psi
